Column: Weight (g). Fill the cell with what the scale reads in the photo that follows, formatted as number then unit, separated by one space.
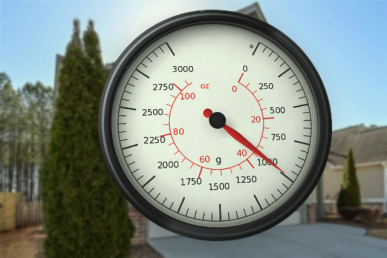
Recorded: 1000 g
